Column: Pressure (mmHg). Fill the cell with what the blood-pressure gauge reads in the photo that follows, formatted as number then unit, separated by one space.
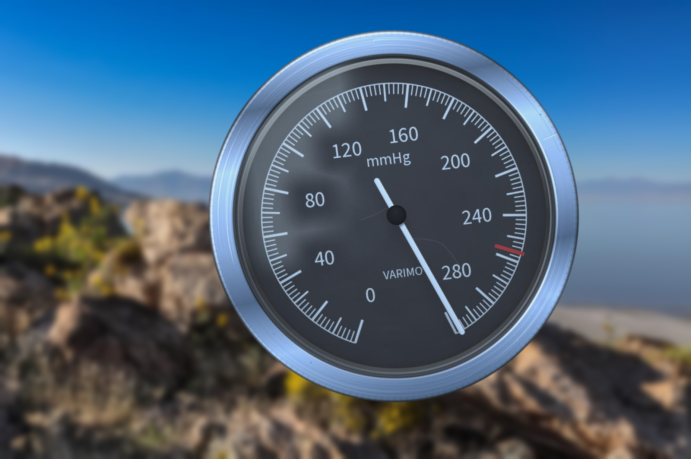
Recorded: 298 mmHg
